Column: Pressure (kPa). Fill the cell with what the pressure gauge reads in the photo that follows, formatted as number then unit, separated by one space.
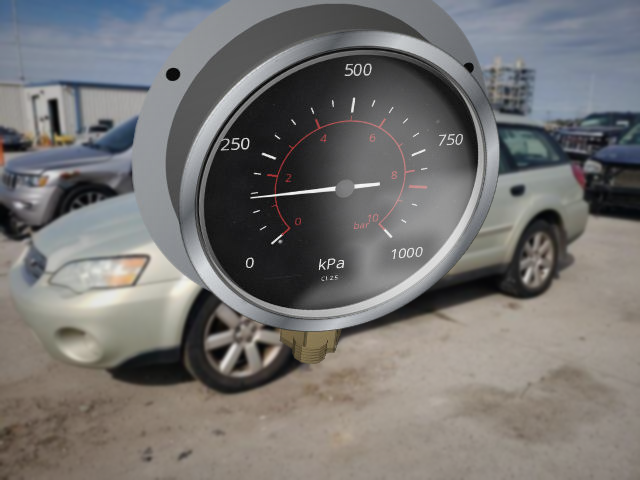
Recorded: 150 kPa
